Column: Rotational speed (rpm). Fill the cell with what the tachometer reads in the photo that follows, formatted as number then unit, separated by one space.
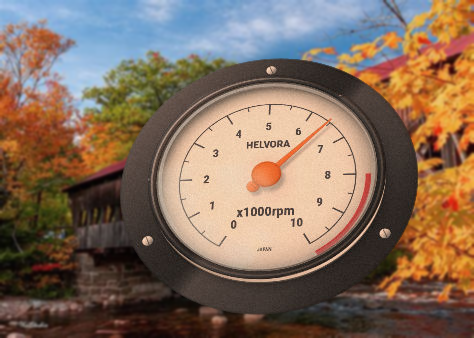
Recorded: 6500 rpm
